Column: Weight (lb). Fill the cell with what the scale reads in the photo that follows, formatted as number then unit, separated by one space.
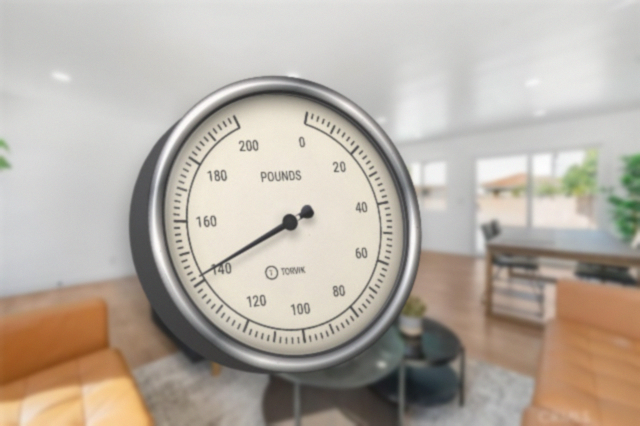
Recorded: 142 lb
